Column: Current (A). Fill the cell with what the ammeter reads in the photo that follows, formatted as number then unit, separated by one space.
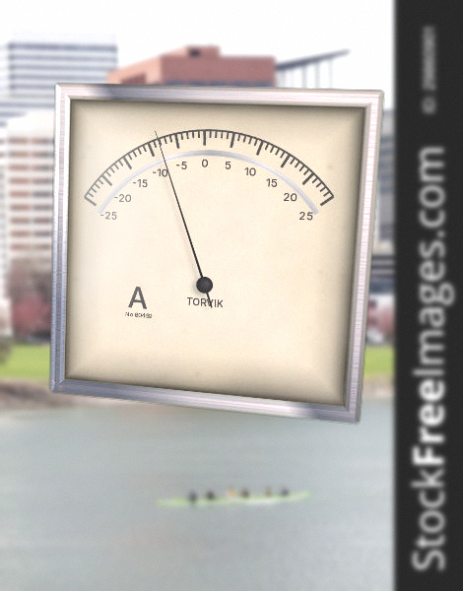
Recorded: -8 A
